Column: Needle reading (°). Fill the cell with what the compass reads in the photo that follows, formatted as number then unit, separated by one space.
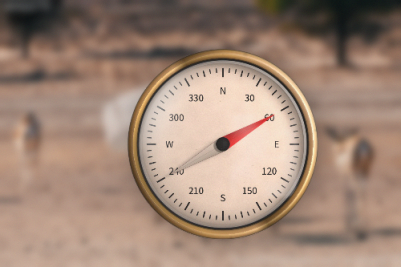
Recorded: 60 °
